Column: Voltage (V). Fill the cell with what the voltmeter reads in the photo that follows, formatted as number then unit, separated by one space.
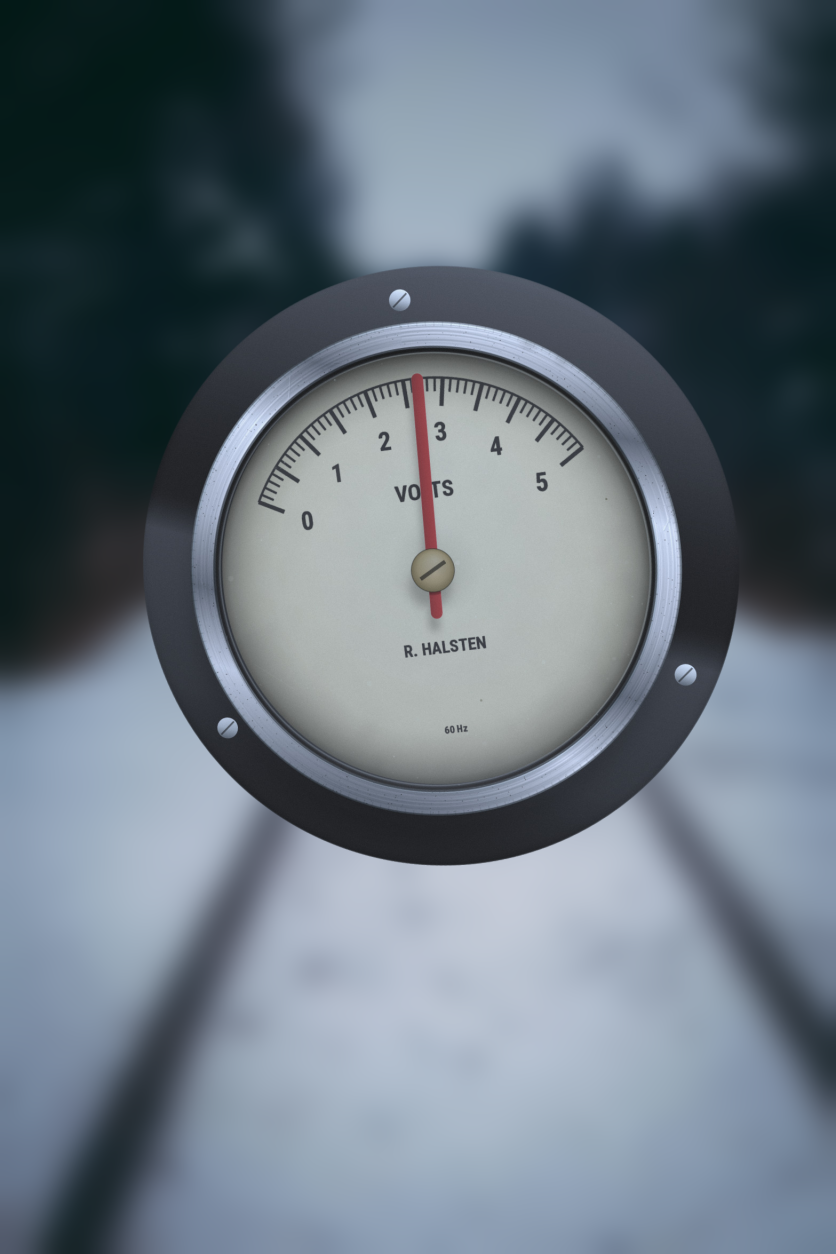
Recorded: 2.7 V
